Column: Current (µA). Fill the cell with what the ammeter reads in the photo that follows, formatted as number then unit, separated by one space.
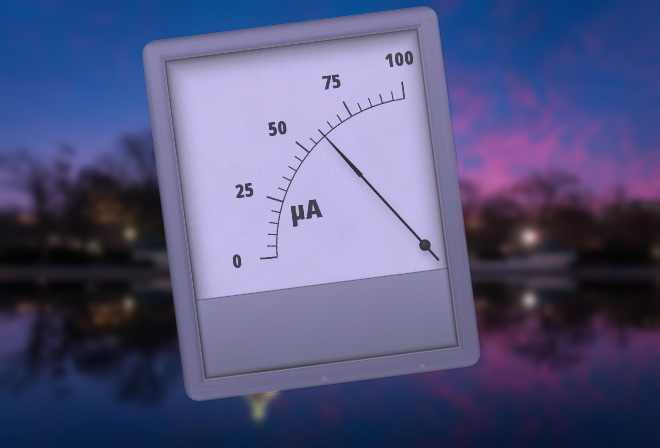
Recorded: 60 µA
